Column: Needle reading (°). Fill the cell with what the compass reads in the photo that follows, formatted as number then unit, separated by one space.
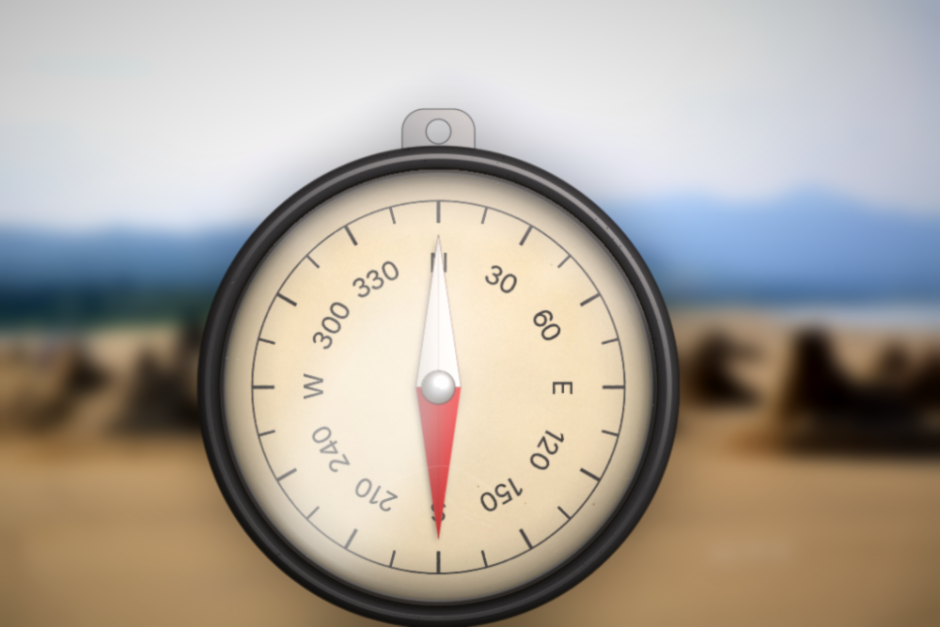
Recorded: 180 °
